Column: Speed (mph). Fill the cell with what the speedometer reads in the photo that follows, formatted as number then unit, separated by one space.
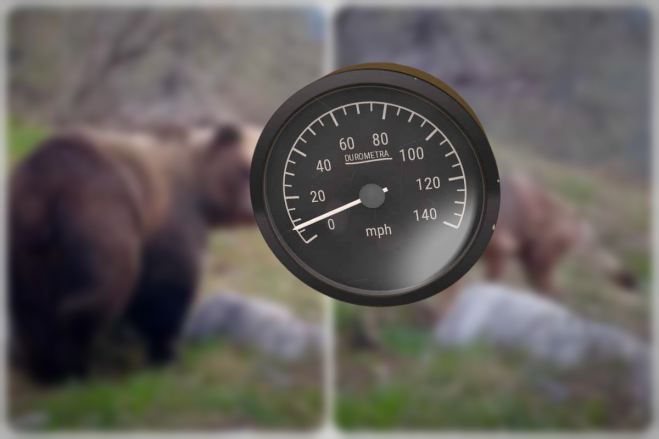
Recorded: 7.5 mph
